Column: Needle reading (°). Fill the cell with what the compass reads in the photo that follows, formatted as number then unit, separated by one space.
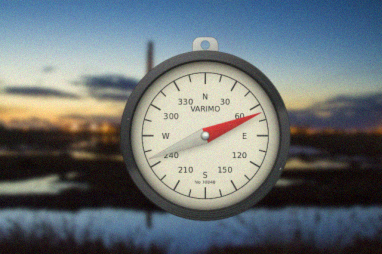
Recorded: 67.5 °
